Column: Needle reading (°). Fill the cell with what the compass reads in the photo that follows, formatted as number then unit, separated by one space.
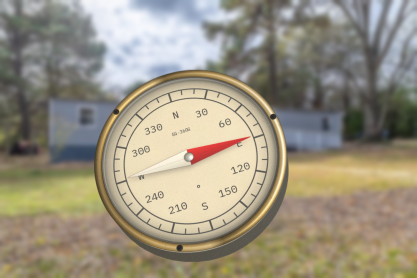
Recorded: 90 °
